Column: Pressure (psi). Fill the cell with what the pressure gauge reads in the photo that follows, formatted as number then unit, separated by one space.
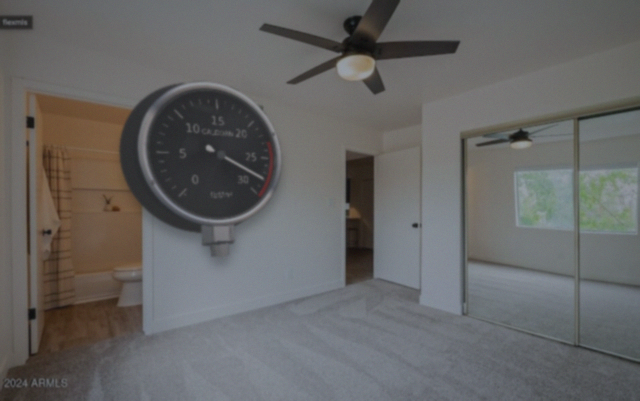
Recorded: 28 psi
